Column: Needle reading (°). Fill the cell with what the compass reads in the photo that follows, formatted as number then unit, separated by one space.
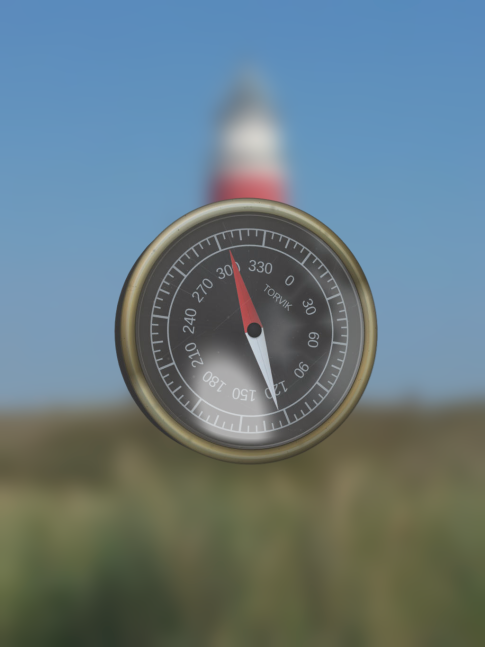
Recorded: 305 °
